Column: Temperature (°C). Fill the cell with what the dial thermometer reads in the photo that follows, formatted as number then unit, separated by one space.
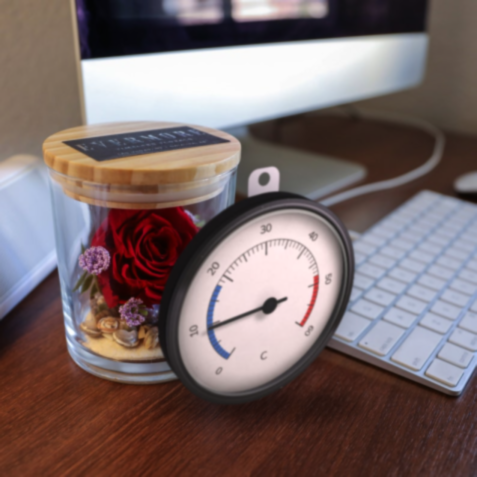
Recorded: 10 °C
